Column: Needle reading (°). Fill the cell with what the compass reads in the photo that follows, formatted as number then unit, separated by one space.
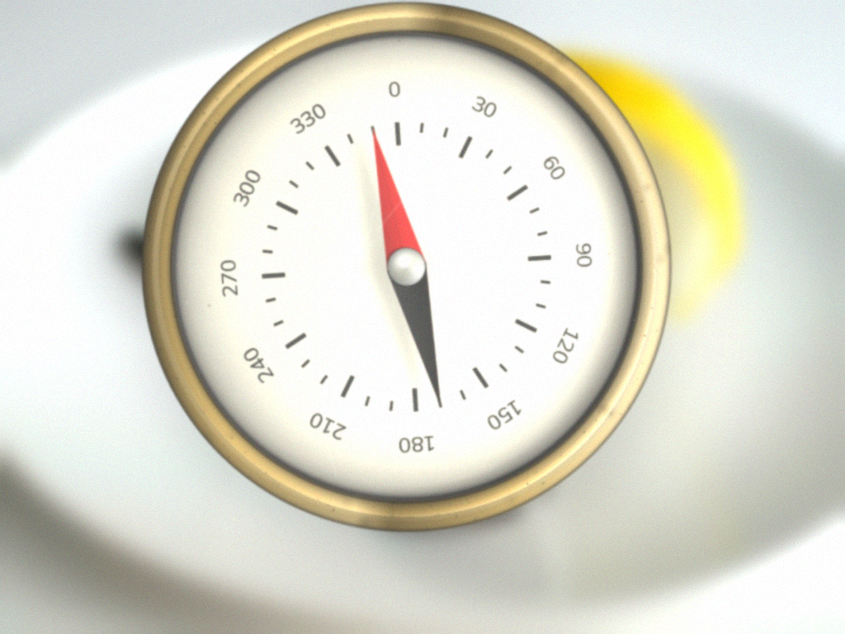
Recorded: 350 °
